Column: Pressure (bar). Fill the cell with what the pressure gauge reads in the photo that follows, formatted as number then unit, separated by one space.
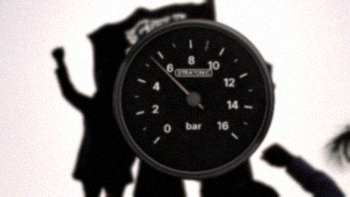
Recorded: 5.5 bar
